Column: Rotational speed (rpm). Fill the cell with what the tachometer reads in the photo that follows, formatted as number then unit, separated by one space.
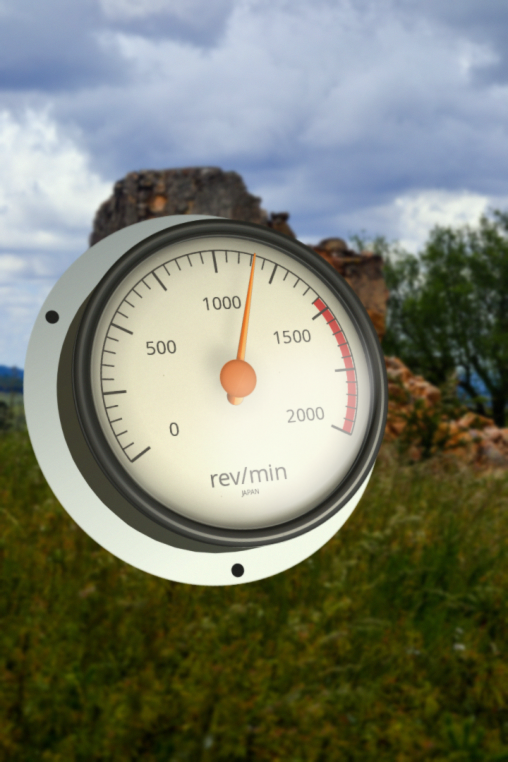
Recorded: 1150 rpm
